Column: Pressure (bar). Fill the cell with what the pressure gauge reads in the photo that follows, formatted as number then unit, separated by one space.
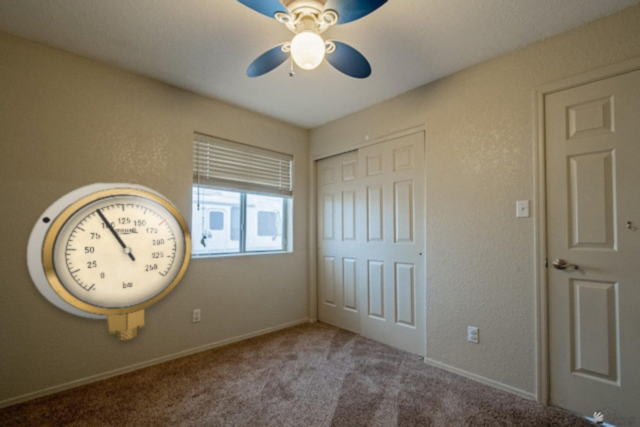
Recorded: 100 bar
